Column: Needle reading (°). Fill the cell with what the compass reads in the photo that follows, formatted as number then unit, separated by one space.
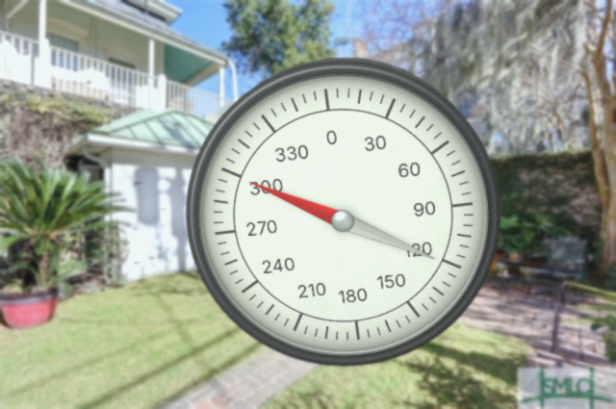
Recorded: 300 °
